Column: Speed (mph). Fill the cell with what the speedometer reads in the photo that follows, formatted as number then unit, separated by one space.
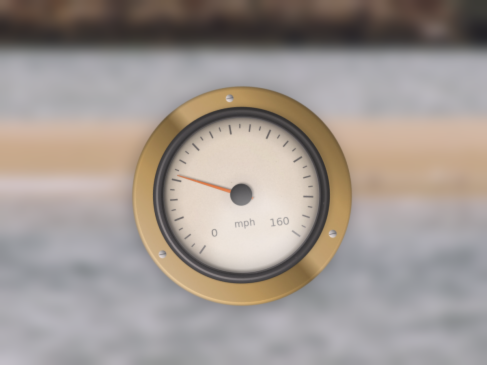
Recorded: 42.5 mph
